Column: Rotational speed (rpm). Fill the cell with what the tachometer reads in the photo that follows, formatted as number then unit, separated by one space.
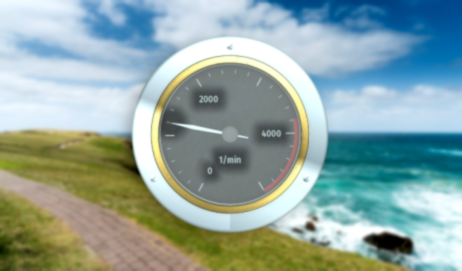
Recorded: 1200 rpm
